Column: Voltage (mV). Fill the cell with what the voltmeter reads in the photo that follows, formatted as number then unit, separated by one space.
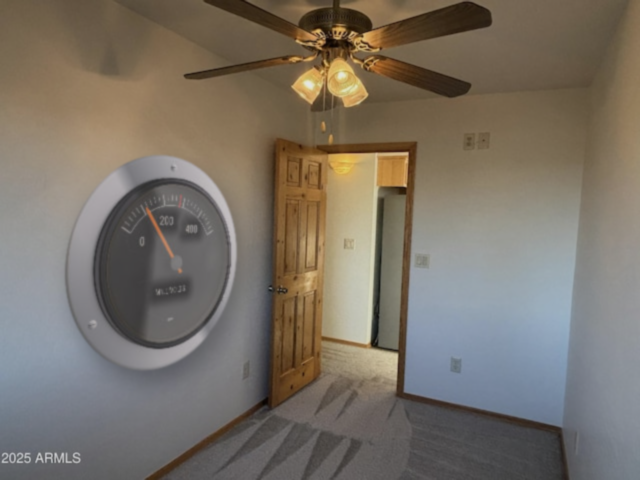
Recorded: 100 mV
